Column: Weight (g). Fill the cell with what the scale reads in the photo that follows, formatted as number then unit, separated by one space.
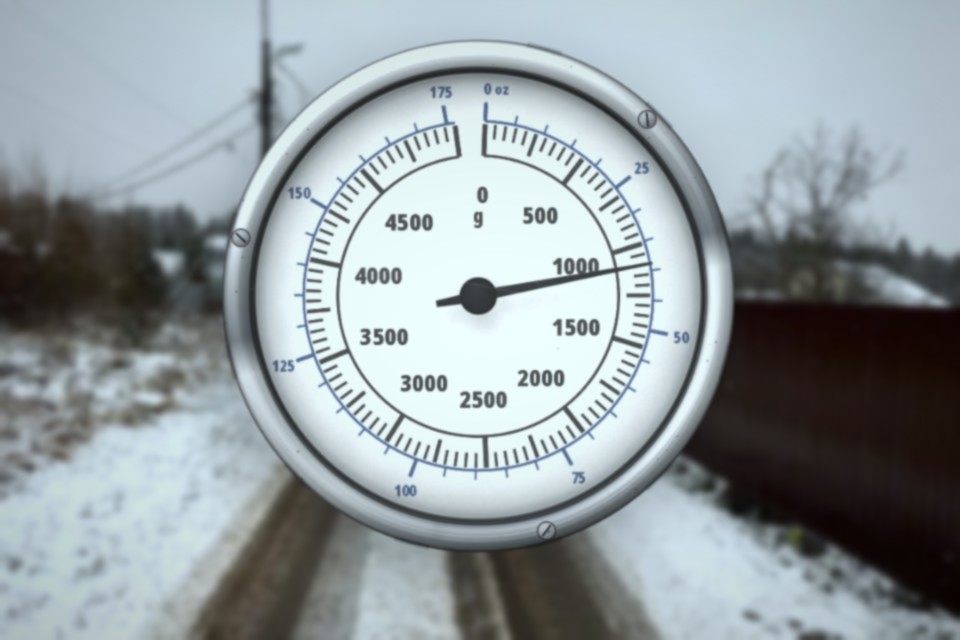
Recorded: 1100 g
